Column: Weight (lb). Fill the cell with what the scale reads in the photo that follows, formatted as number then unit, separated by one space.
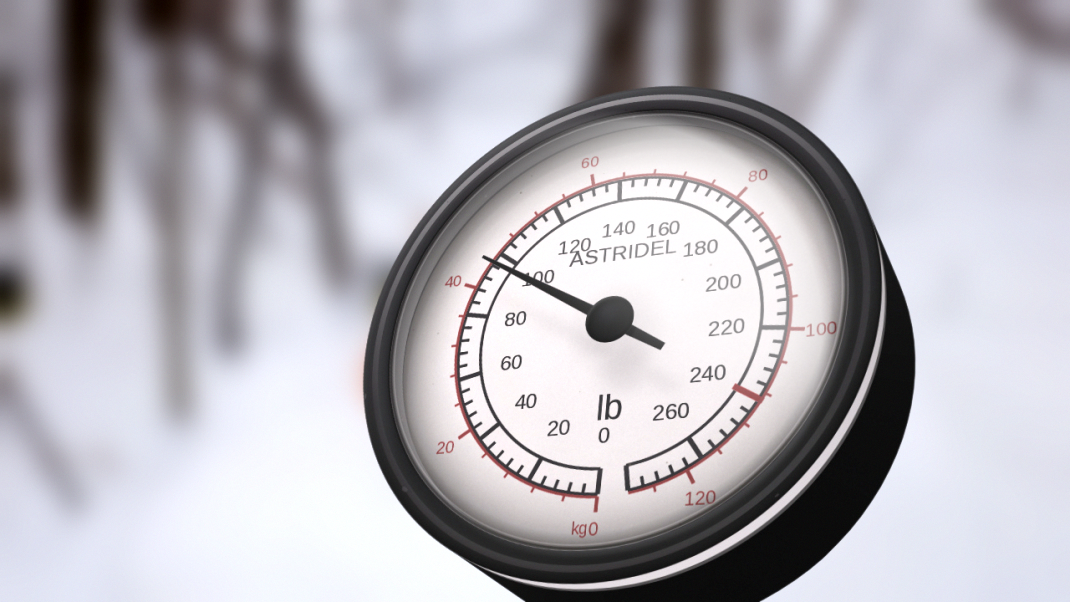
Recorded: 96 lb
